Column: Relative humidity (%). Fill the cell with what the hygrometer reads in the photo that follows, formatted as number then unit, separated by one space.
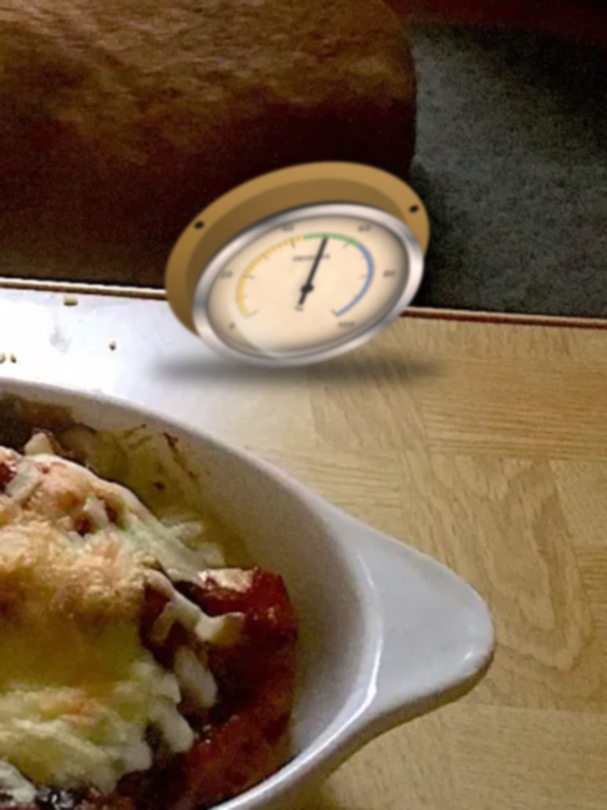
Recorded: 50 %
